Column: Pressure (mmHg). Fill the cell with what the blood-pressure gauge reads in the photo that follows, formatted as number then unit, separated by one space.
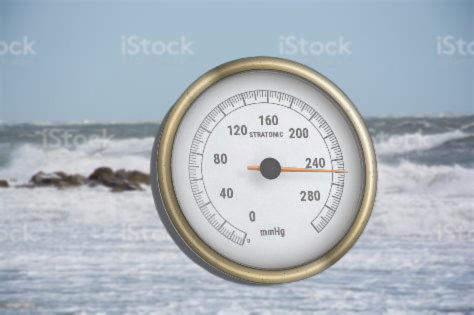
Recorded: 250 mmHg
